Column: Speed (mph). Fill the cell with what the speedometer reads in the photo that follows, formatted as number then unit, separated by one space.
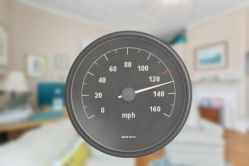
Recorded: 130 mph
